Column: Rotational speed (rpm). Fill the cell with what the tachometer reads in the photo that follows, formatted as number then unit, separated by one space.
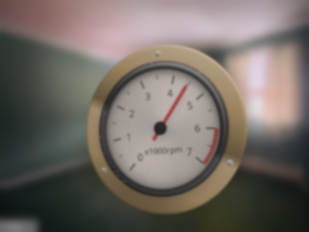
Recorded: 4500 rpm
